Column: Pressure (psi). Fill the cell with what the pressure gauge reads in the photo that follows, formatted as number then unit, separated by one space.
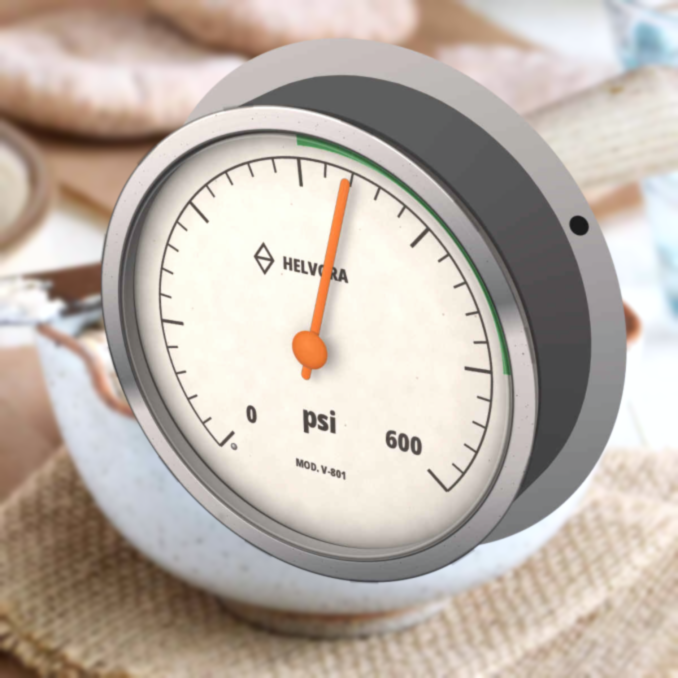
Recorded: 340 psi
